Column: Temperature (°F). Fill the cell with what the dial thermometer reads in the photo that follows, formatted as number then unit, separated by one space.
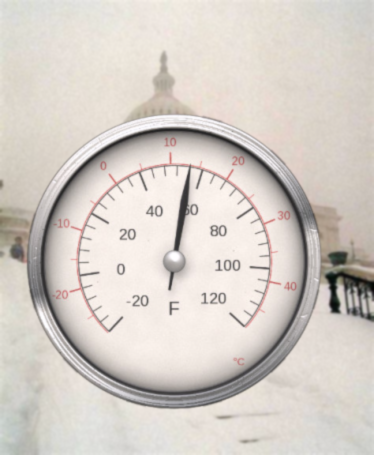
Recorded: 56 °F
